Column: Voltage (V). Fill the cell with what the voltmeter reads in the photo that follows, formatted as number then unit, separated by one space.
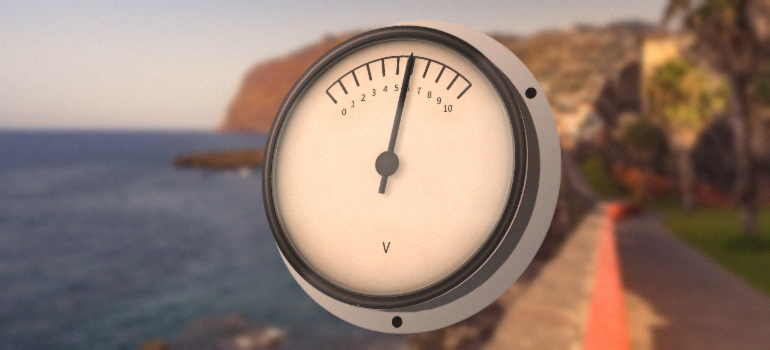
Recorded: 6 V
